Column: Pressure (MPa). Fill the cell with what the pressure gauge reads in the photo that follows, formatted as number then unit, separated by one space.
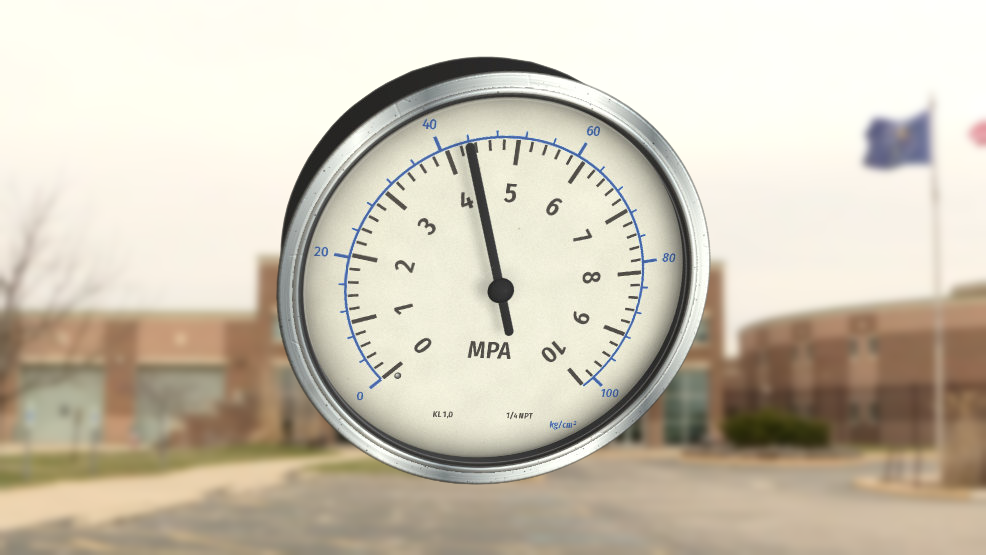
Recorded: 4.3 MPa
